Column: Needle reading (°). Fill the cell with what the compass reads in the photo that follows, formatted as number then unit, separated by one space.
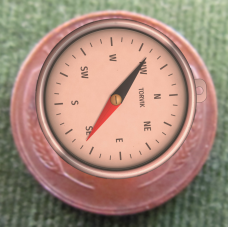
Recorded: 130 °
